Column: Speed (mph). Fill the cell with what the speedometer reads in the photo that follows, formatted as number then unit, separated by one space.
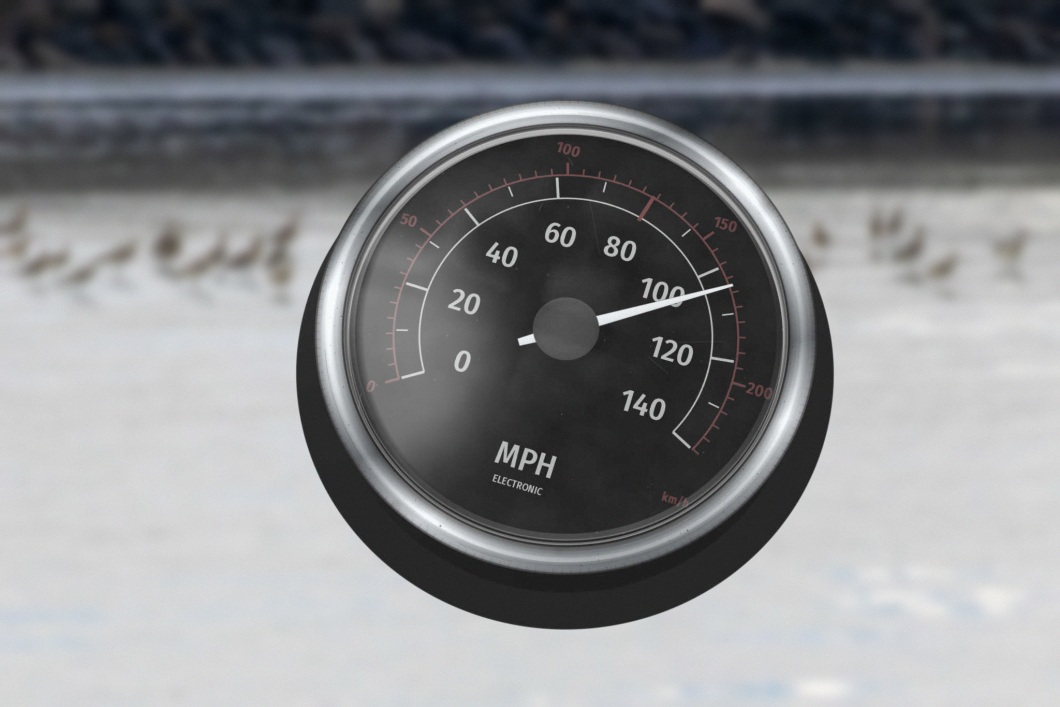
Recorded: 105 mph
